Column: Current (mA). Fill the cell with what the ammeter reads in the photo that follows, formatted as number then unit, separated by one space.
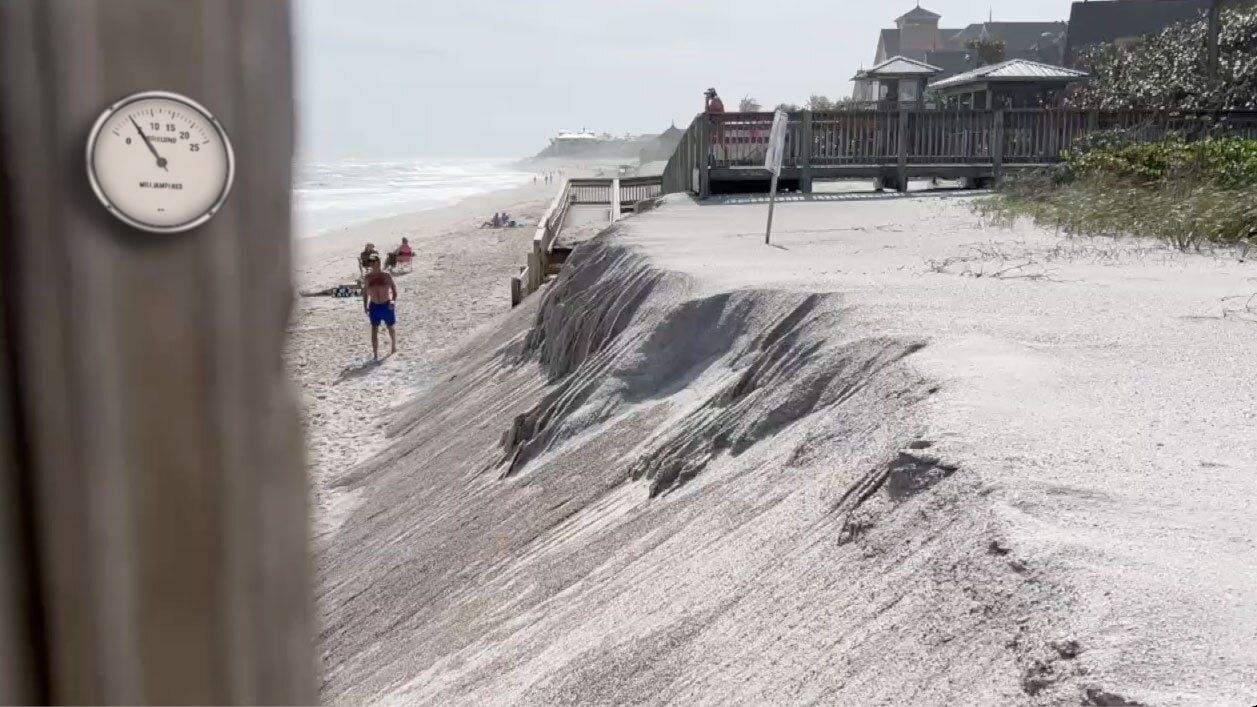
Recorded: 5 mA
